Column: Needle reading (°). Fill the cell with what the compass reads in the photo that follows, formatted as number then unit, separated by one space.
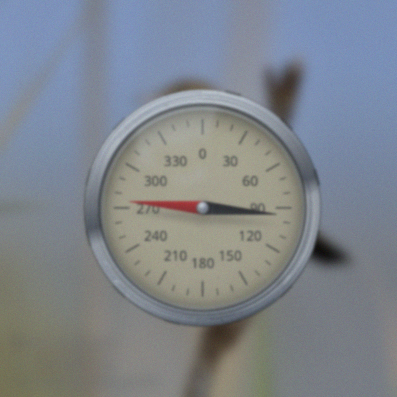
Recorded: 275 °
